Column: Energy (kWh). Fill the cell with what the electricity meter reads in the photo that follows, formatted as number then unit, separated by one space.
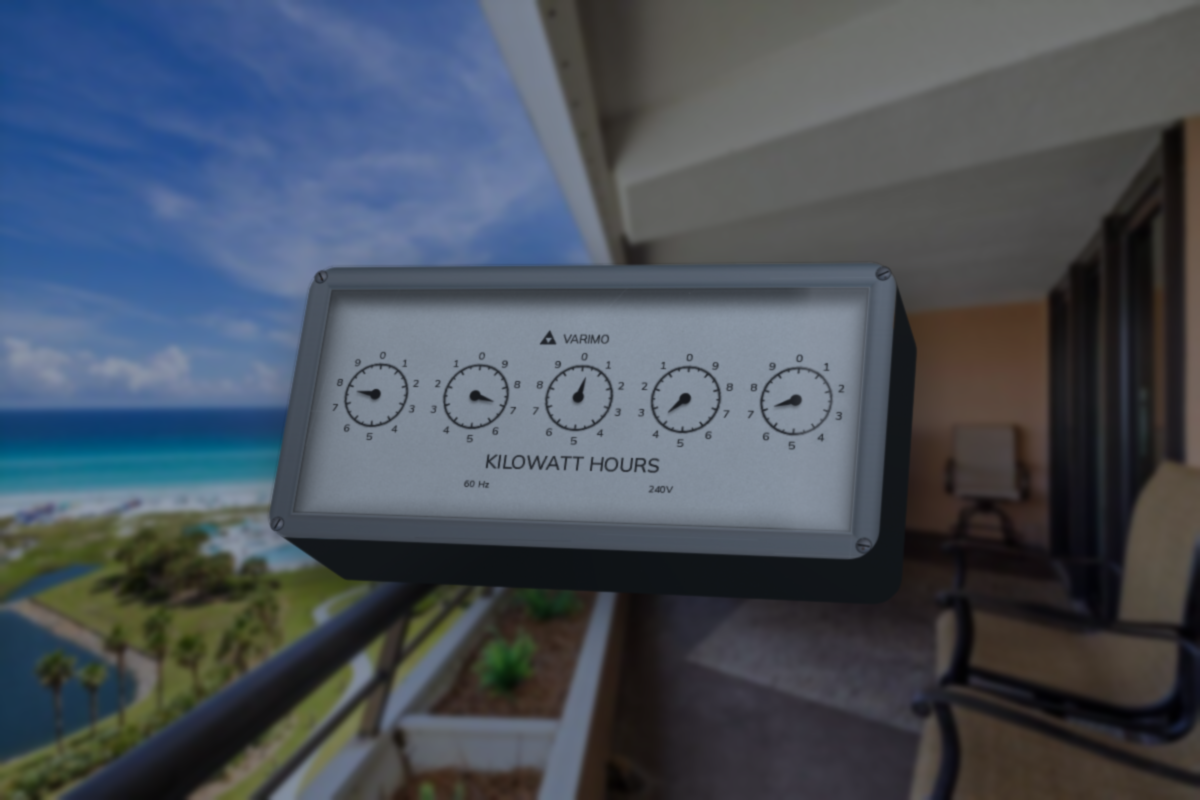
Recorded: 77037 kWh
